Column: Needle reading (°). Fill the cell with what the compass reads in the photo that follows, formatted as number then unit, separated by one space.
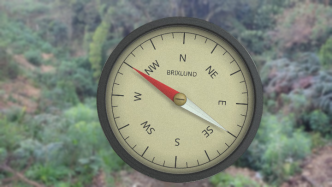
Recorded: 300 °
